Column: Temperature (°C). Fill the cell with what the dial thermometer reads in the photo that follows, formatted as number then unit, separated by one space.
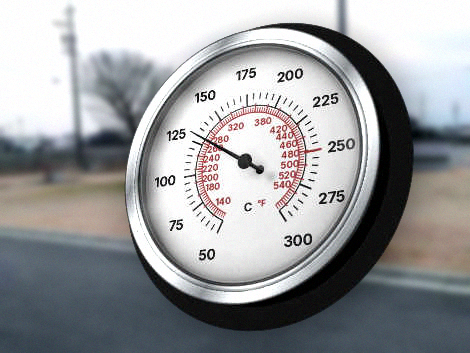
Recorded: 130 °C
